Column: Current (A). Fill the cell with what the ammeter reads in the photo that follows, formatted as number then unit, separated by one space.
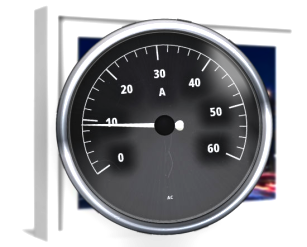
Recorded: 9 A
